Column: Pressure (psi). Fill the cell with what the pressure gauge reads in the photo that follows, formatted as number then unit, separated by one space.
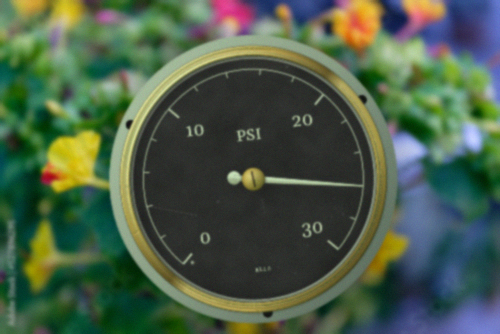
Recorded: 26 psi
